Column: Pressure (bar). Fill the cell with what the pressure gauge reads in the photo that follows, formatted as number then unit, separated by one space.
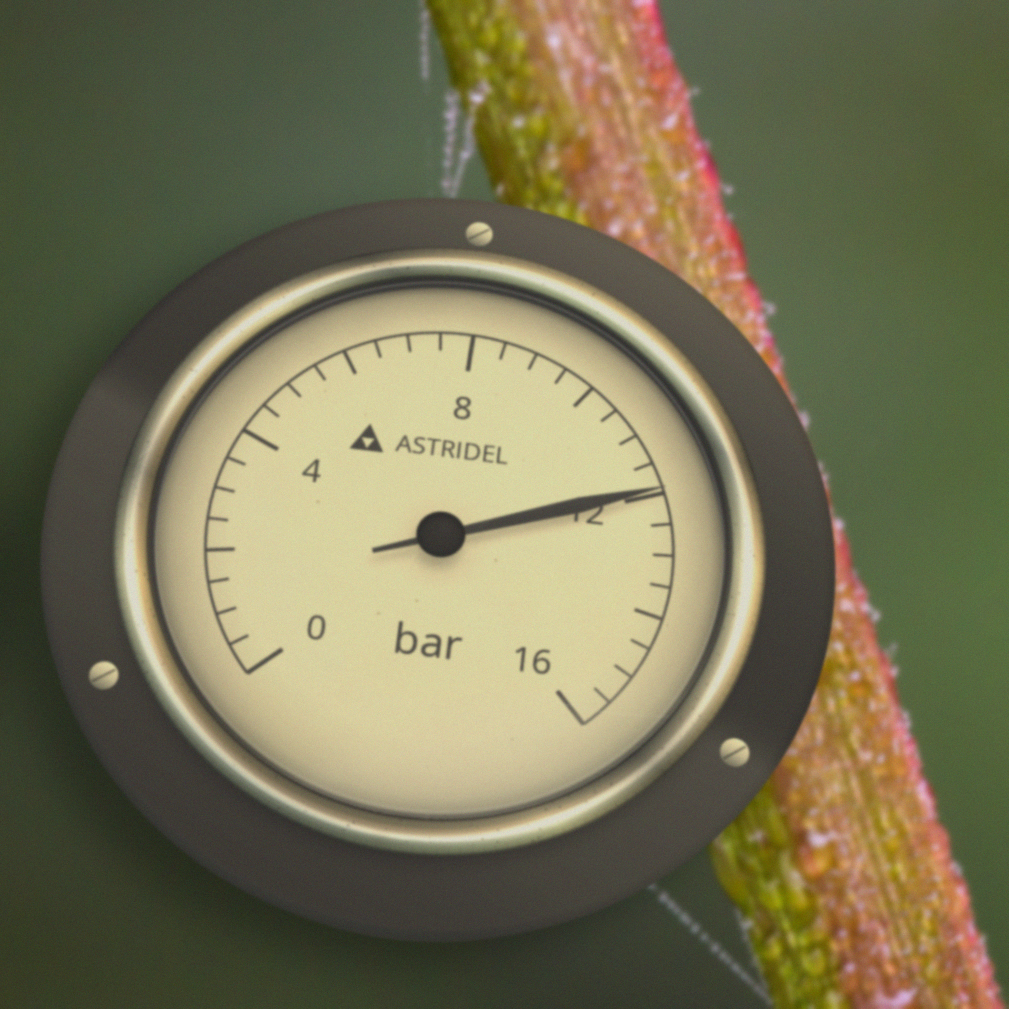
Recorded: 12 bar
